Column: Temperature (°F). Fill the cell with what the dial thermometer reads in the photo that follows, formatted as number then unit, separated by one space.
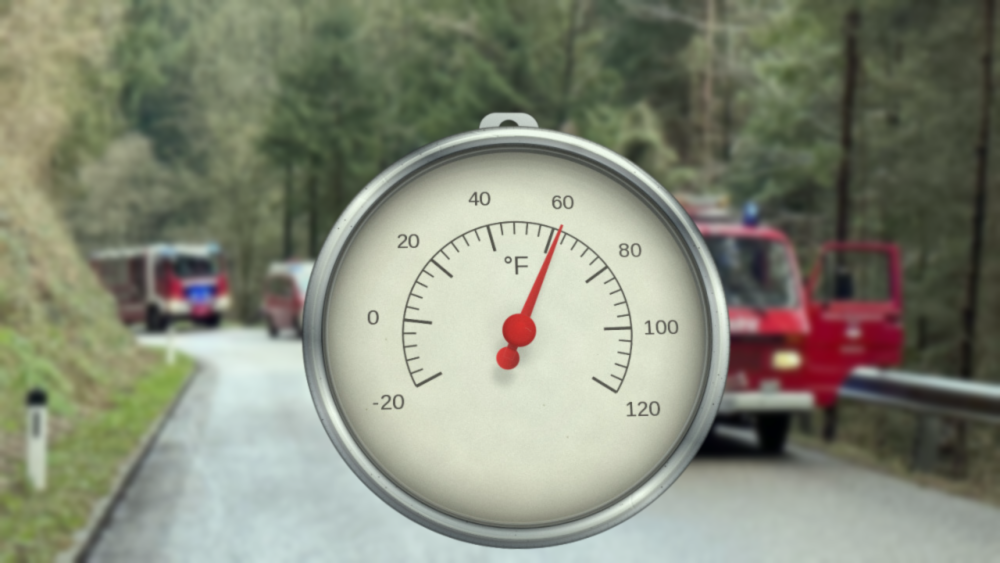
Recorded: 62 °F
